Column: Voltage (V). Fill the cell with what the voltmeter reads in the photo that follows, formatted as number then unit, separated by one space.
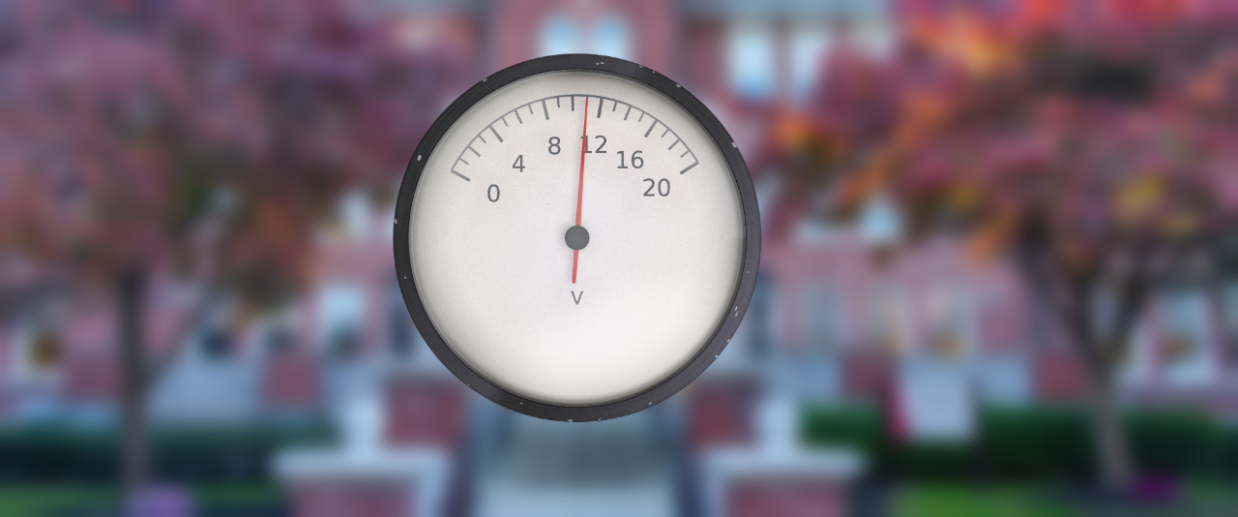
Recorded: 11 V
